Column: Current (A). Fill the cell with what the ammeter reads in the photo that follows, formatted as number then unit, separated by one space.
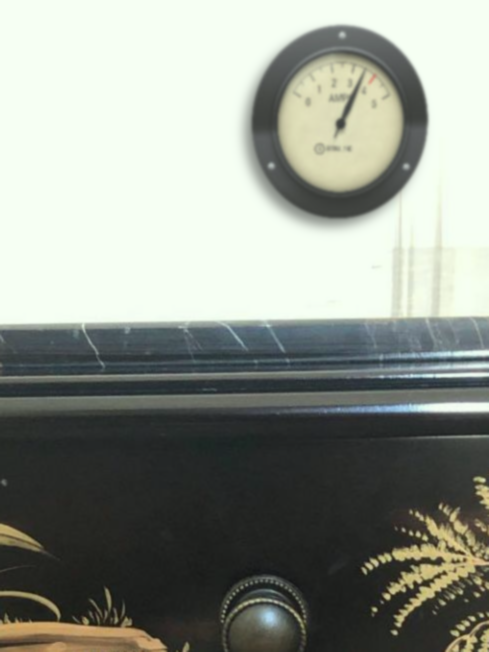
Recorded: 3.5 A
